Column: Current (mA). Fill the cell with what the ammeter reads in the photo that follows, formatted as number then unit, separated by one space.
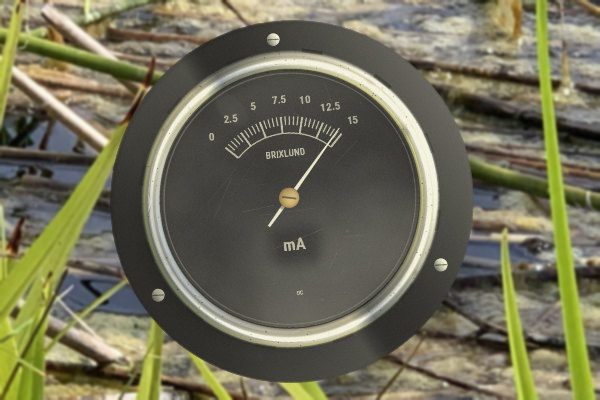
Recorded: 14.5 mA
